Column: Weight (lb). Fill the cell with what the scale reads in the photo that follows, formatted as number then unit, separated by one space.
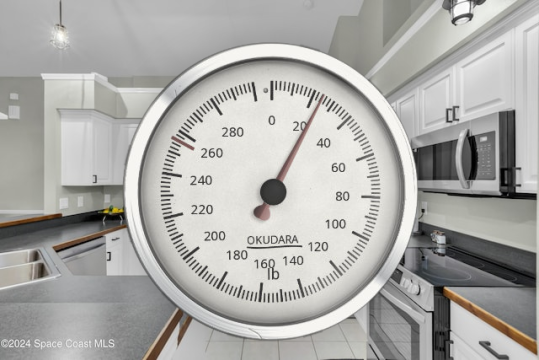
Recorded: 24 lb
